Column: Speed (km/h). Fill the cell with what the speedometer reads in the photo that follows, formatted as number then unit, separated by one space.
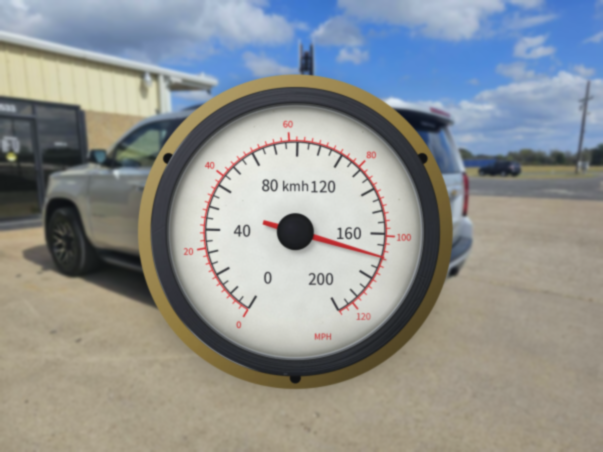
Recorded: 170 km/h
